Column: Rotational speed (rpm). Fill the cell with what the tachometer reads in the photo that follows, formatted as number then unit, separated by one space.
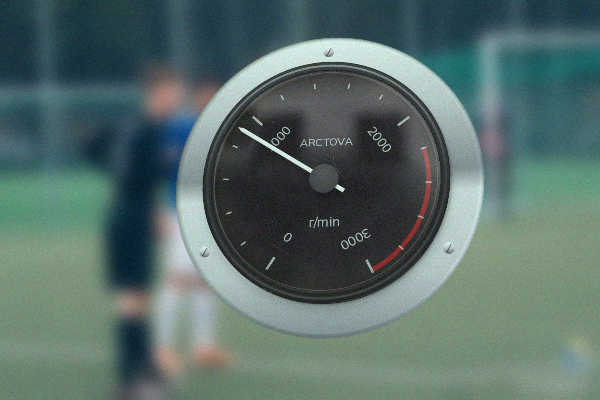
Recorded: 900 rpm
